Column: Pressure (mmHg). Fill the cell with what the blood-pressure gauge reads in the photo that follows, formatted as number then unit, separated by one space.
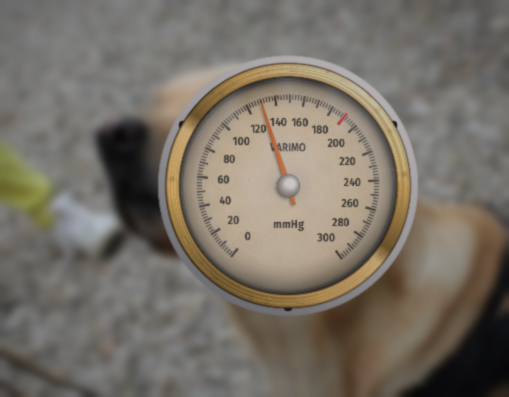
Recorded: 130 mmHg
